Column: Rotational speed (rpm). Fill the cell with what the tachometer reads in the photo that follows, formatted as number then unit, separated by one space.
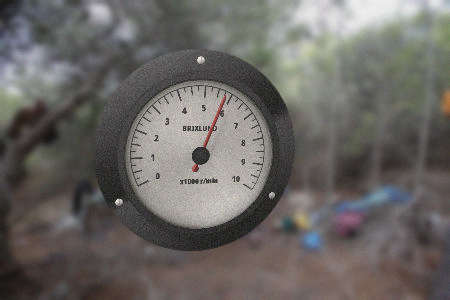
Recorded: 5750 rpm
